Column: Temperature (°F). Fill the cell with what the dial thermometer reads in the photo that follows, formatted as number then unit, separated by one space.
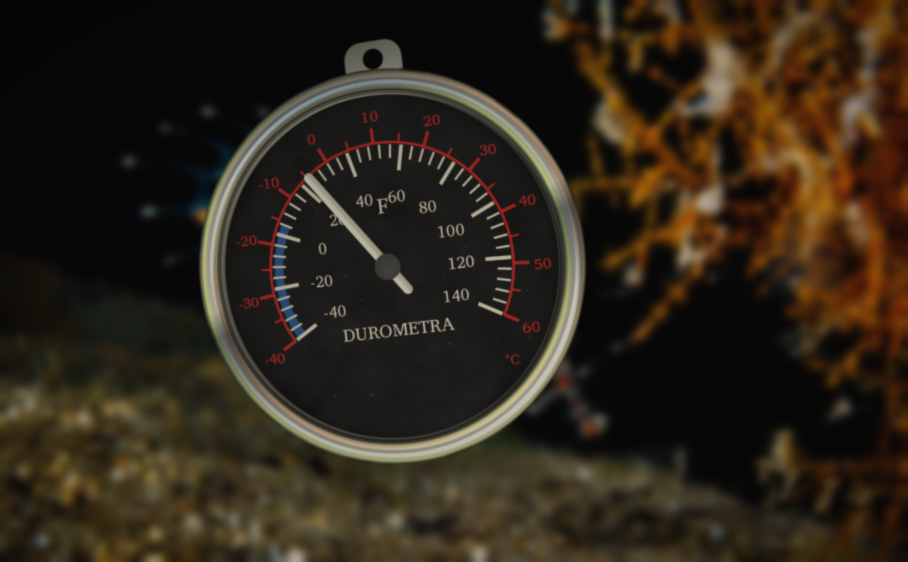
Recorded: 24 °F
